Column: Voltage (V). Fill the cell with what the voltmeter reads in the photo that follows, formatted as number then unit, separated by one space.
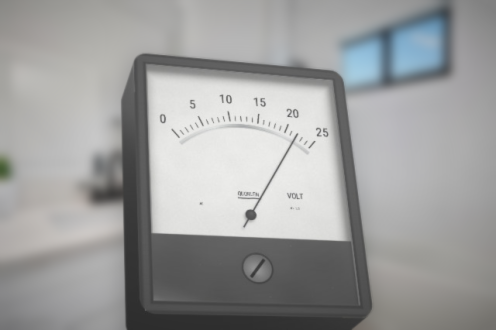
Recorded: 22 V
